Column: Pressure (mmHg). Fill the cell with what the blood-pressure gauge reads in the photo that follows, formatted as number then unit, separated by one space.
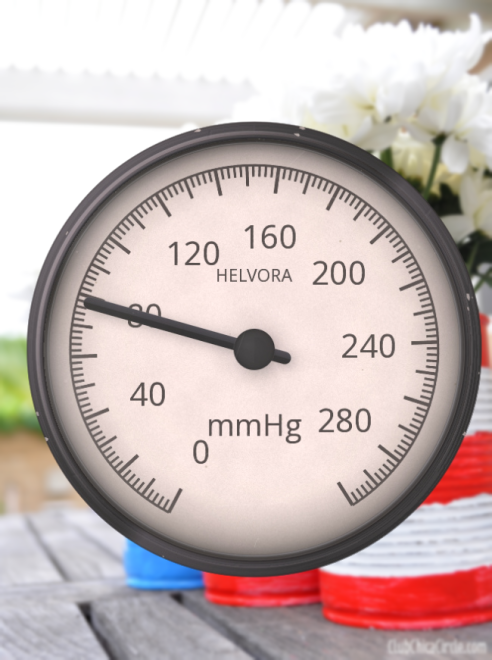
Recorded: 78 mmHg
